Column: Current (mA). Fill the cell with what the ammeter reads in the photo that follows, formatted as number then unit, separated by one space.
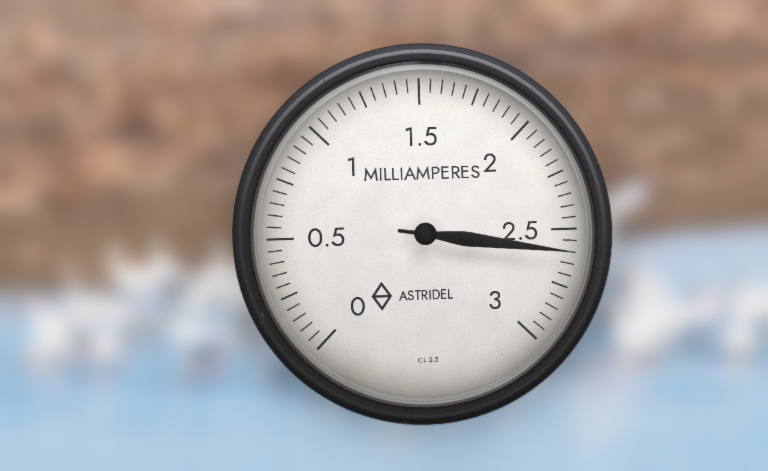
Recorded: 2.6 mA
